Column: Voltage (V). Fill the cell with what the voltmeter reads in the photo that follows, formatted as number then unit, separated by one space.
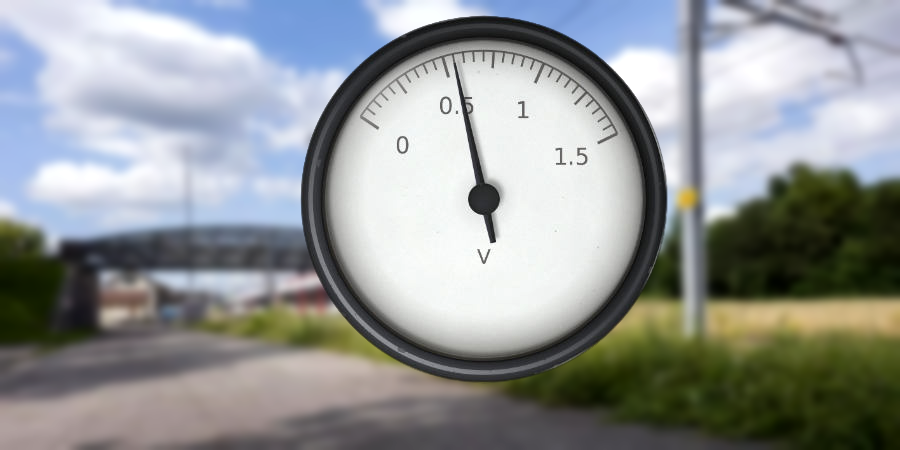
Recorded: 0.55 V
